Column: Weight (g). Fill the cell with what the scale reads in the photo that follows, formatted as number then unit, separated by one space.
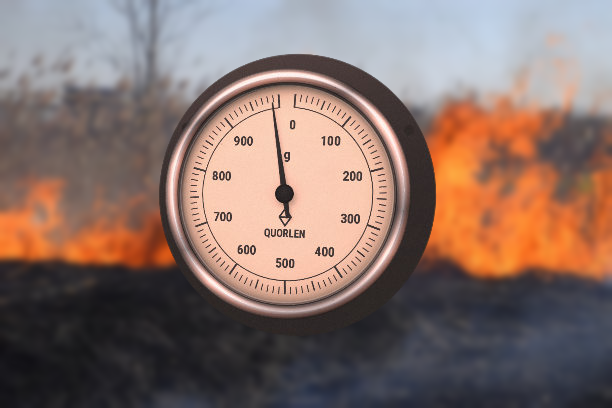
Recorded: 990 g
